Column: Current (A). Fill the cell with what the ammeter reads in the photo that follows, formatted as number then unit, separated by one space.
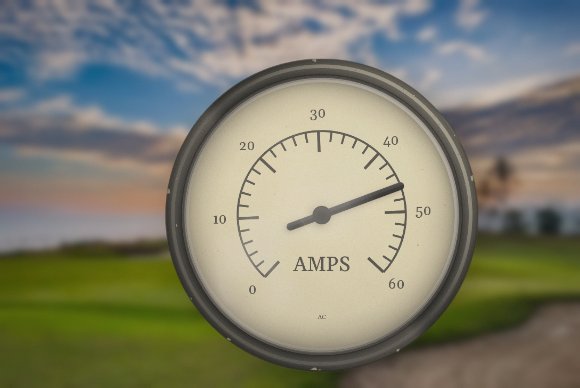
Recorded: 46 A
